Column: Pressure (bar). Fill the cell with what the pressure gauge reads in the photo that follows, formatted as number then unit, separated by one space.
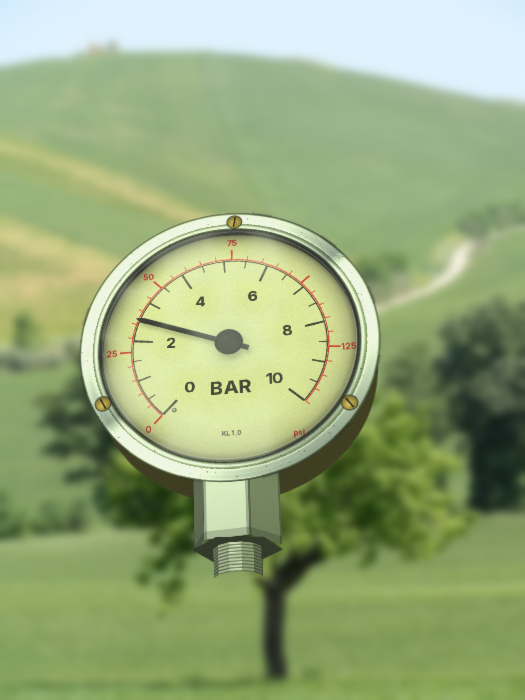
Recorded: 2.5 bar
